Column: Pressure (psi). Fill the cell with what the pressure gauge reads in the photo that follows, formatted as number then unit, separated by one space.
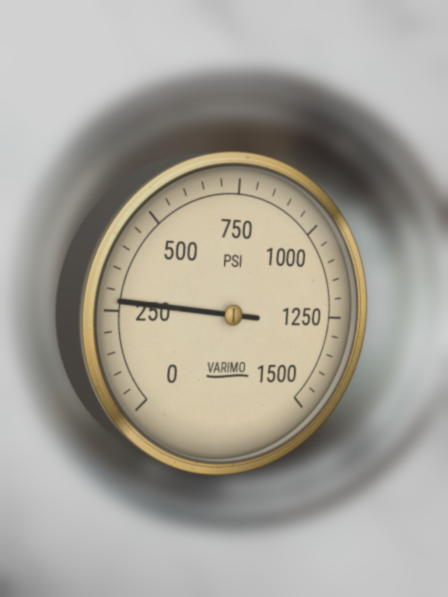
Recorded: 275 psi
